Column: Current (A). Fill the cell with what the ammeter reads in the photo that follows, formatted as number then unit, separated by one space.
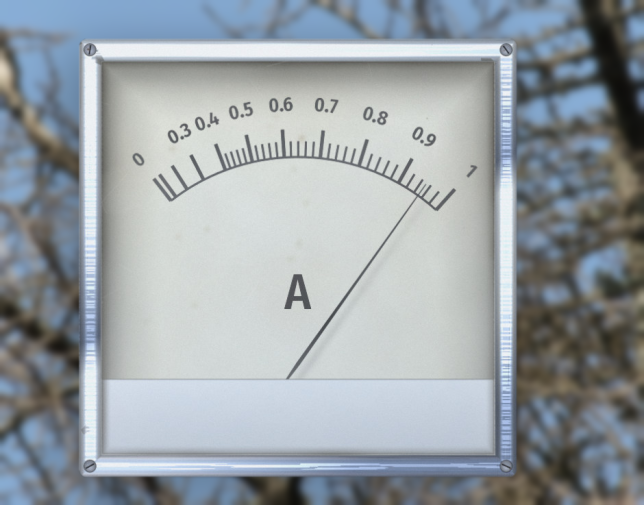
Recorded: 0.95 A
